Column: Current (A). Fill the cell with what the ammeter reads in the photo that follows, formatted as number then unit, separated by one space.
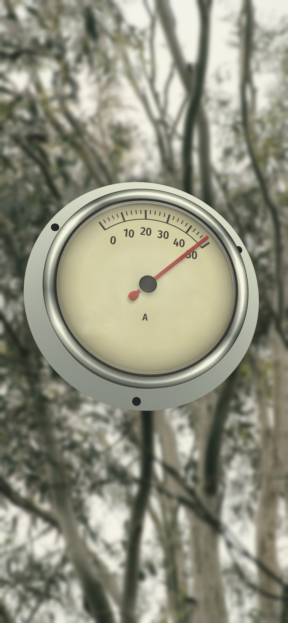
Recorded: 48 A
